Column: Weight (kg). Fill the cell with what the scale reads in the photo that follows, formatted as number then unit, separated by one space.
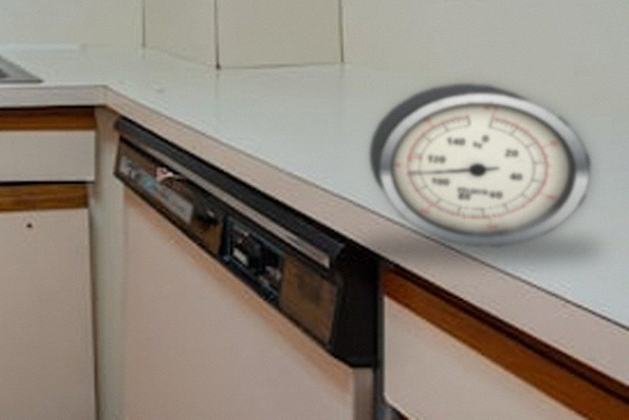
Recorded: 110 kg
